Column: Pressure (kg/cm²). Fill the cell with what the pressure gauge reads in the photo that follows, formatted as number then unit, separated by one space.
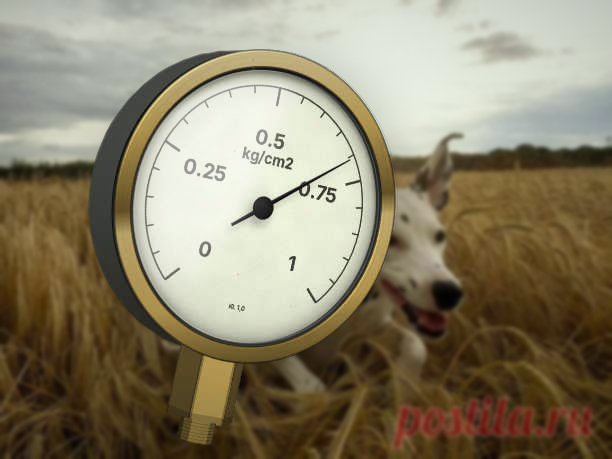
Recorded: 0.7 kg/cm²
